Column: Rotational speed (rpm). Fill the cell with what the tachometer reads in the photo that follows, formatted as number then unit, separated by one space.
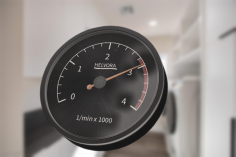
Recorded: 3000 rpm
